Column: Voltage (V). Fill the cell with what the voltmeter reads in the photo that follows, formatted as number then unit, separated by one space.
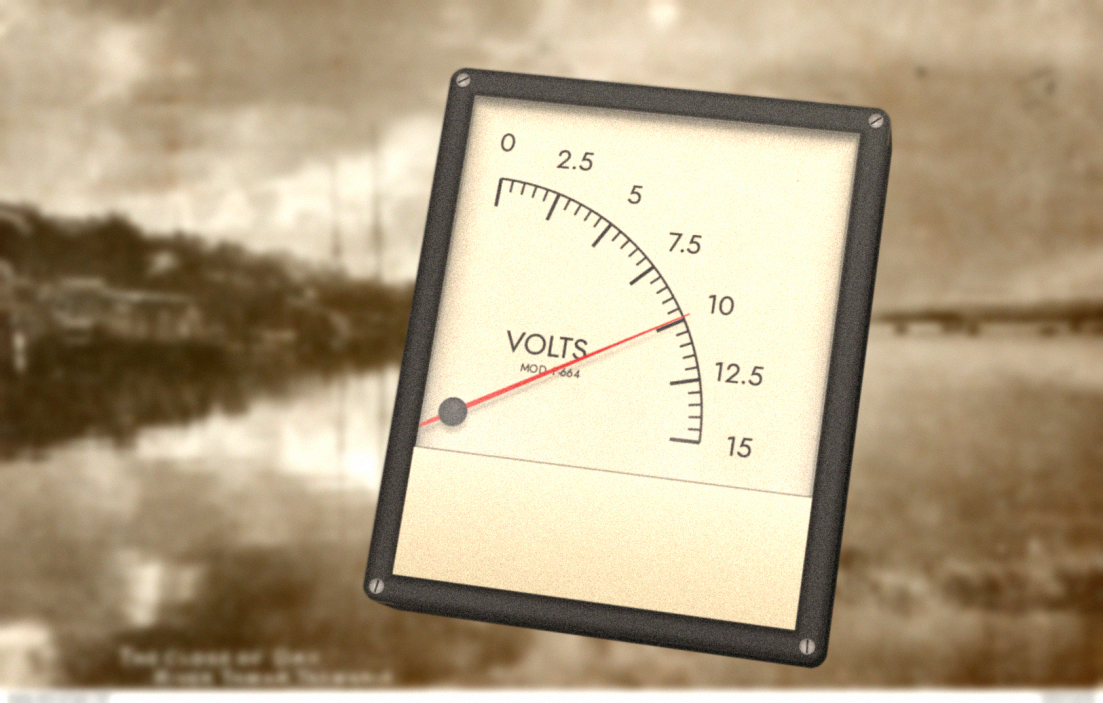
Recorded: 10 V
